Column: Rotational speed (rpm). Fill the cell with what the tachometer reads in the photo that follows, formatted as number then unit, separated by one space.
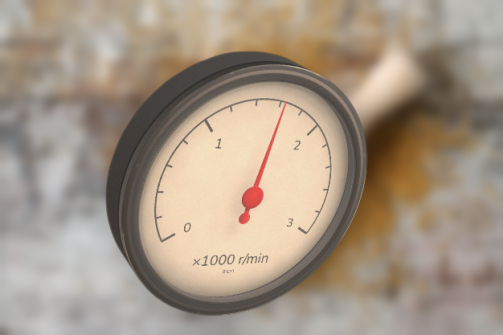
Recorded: 1600 rpm
